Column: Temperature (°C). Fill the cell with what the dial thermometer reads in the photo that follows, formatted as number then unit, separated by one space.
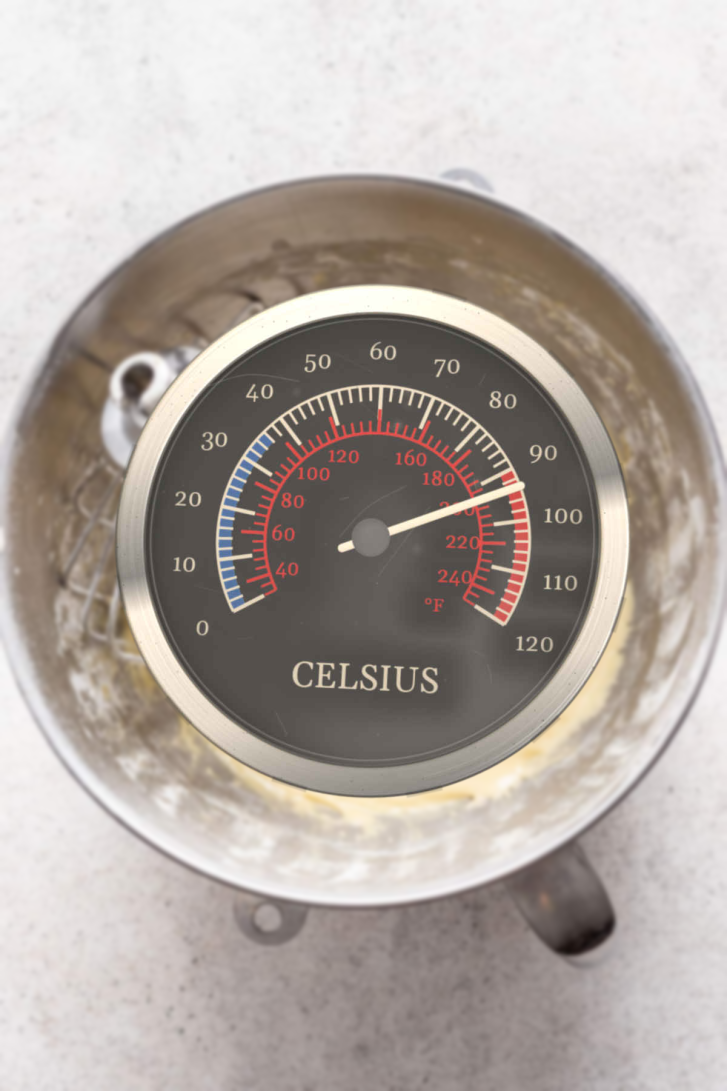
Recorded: 94 °C
